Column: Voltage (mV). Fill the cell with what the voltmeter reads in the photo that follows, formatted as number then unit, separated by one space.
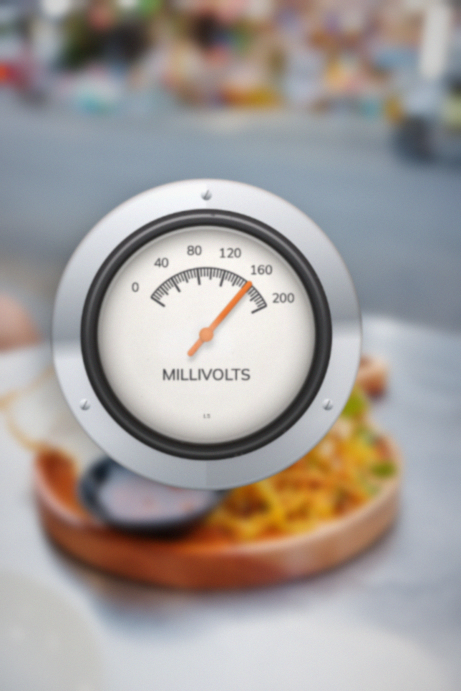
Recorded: 160 mV
